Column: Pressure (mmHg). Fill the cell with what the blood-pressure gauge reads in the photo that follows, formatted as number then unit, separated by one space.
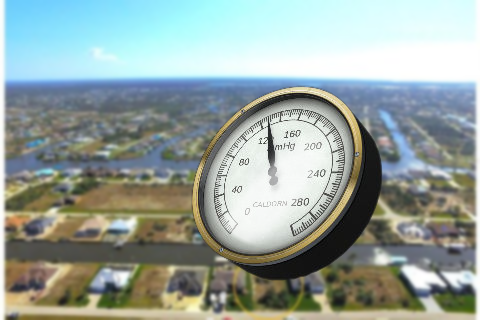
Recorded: 130 mmHg
